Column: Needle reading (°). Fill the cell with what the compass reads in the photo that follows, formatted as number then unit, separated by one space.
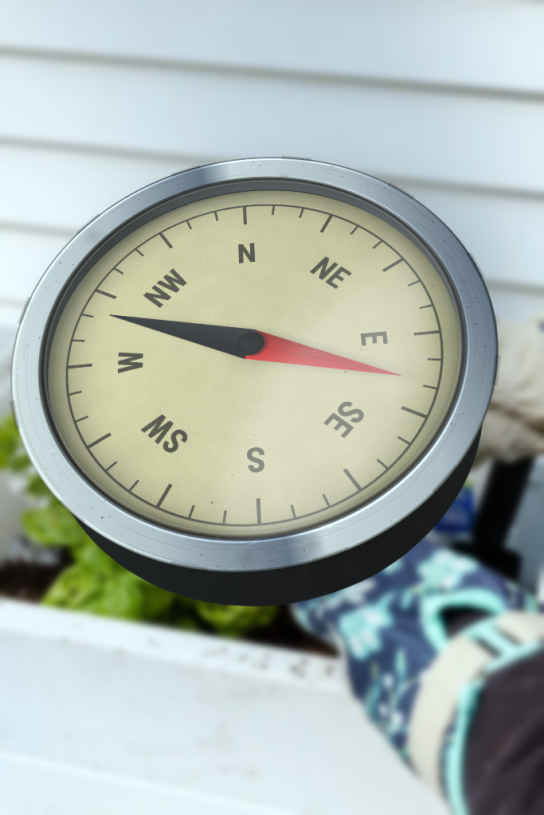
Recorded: 110 °
